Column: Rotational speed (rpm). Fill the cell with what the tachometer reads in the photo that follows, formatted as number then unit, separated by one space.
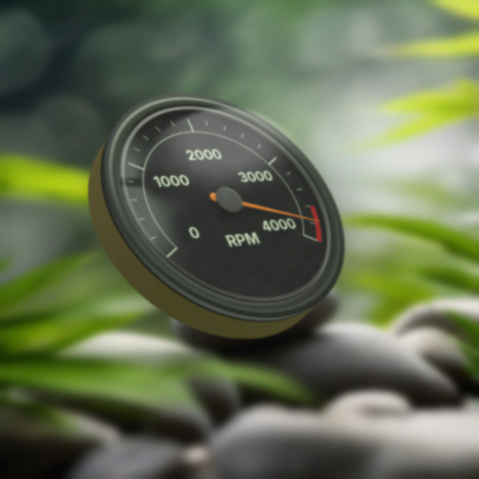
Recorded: 3800 rpm
